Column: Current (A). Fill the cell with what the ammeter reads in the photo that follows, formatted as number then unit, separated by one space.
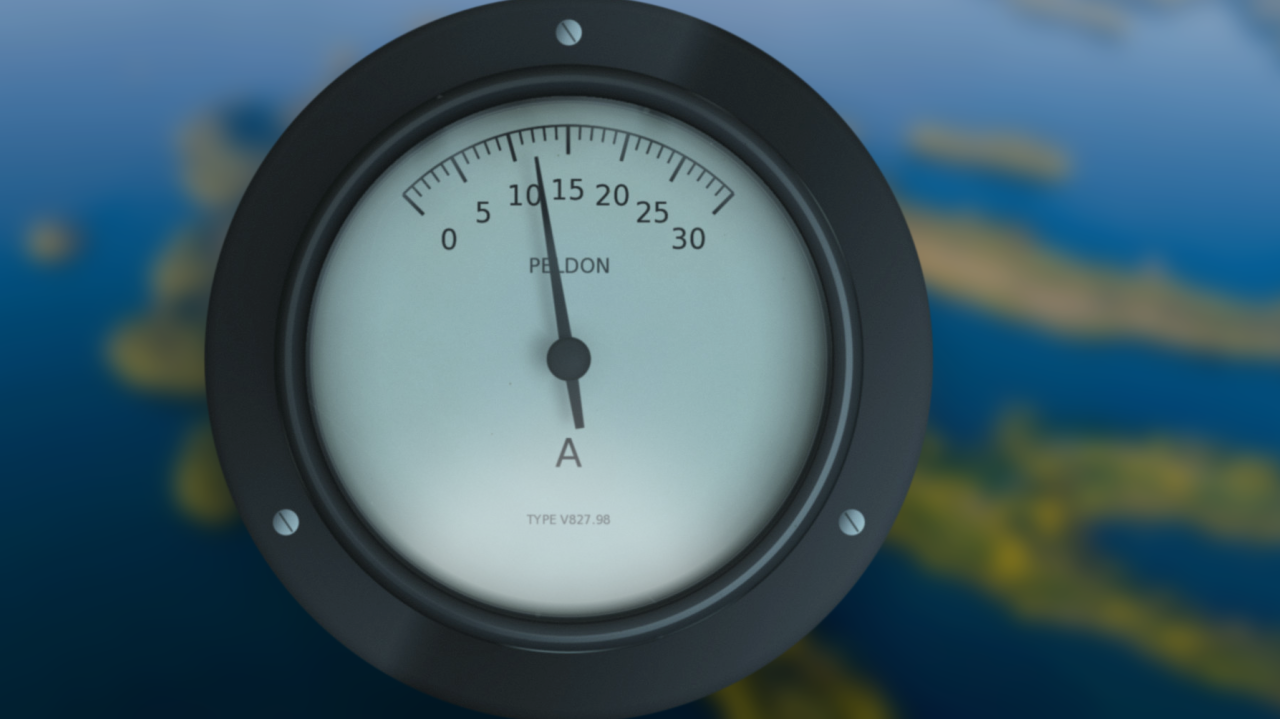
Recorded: 12 A
